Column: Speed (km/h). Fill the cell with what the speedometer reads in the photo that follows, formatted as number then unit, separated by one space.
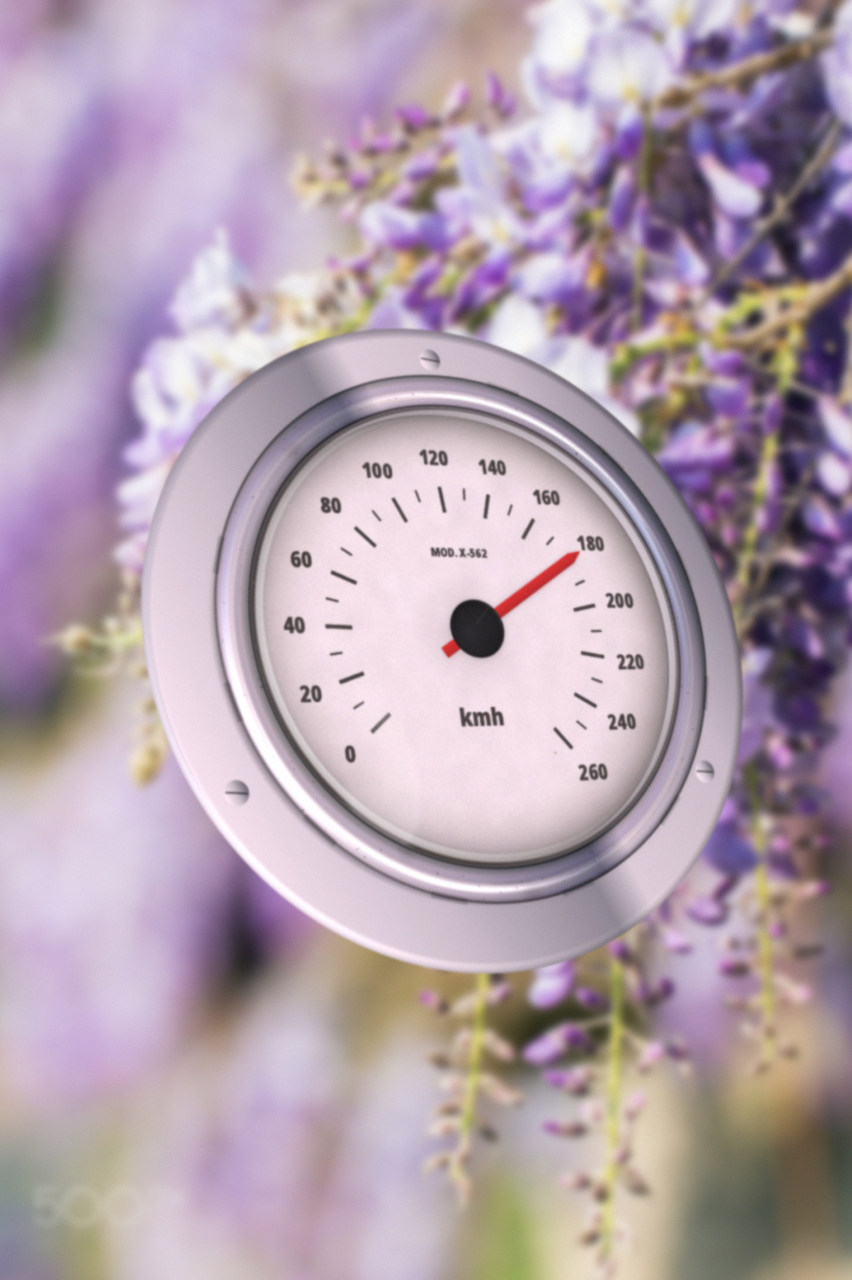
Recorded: 180 km/h
